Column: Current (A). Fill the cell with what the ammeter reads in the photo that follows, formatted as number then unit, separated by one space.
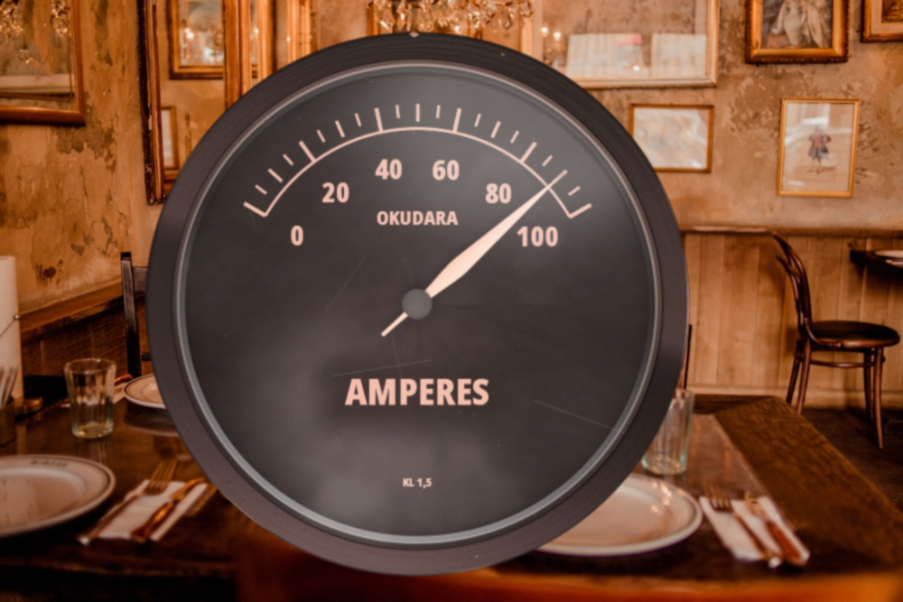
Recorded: 90 A
